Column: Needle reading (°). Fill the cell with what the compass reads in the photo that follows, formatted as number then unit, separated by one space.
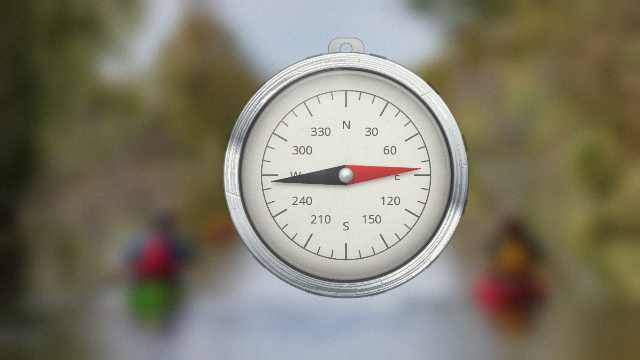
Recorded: 85 °
